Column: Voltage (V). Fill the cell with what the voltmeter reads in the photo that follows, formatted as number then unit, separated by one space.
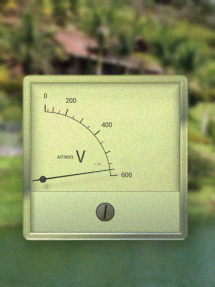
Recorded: 575 V
